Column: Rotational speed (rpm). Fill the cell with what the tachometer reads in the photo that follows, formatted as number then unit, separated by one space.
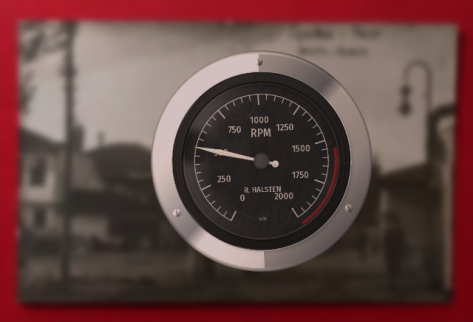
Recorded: 500 rpm
